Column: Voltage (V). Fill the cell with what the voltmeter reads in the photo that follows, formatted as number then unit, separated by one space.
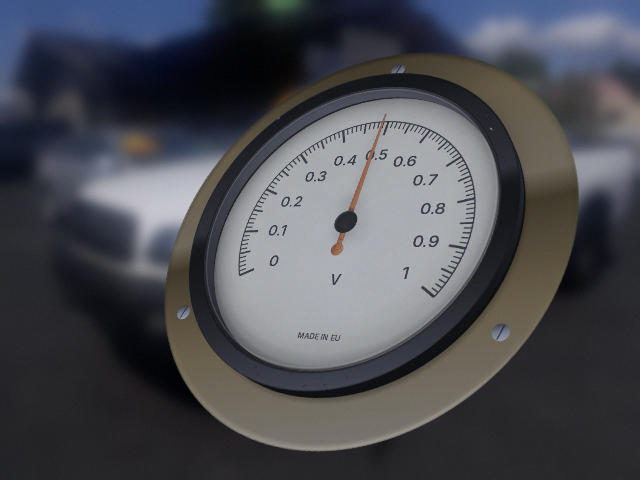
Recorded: 0.5 V
